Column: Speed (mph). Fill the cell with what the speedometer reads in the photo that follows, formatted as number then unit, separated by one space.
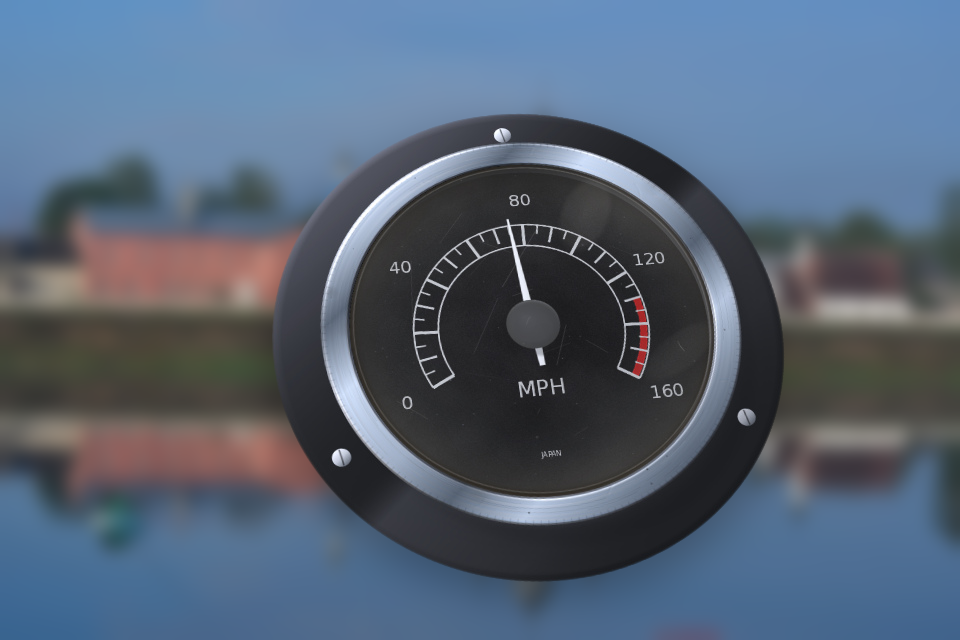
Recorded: 75 mph
